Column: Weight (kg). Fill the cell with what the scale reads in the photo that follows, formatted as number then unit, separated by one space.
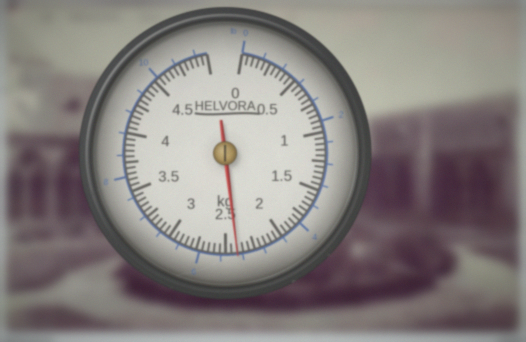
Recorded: 2.4 kg
